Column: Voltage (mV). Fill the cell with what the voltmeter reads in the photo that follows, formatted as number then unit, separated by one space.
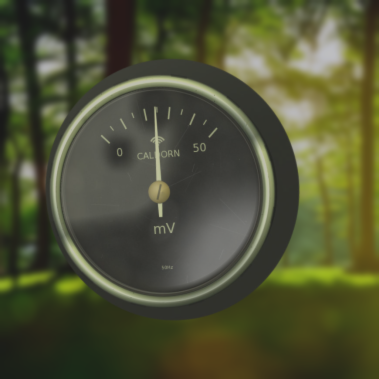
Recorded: 25 mV
